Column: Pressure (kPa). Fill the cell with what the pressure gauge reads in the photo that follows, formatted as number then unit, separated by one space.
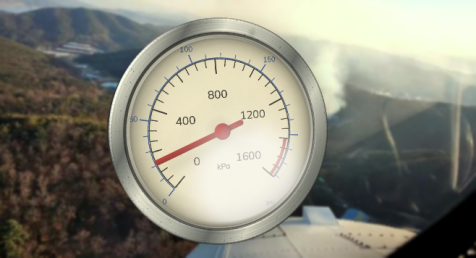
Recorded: 150 kPa
